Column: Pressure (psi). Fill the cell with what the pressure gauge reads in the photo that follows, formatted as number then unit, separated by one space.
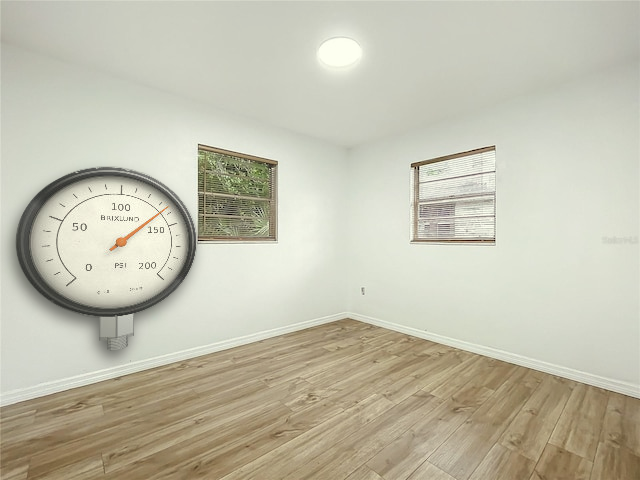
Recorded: 135 psi
